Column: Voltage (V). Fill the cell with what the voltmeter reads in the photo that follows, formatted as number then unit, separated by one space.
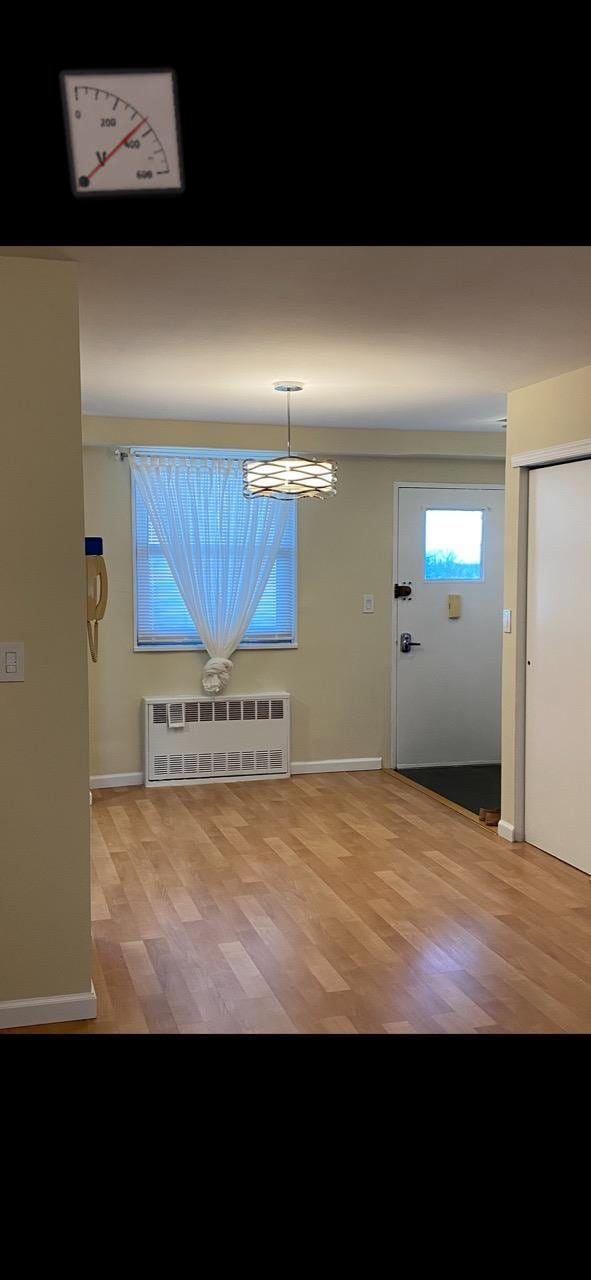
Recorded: 350 V
